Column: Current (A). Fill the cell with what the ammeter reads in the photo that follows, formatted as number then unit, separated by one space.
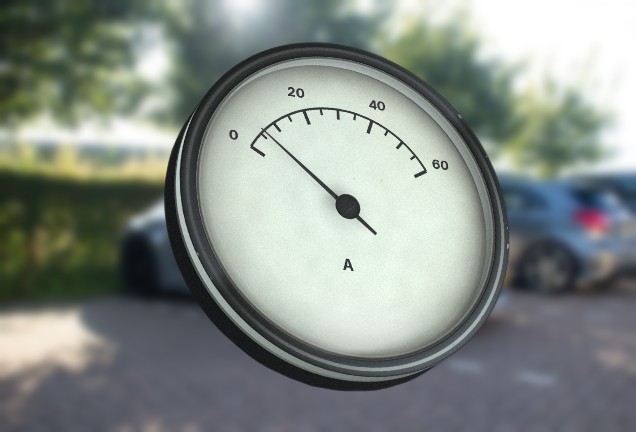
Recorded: 5 A
